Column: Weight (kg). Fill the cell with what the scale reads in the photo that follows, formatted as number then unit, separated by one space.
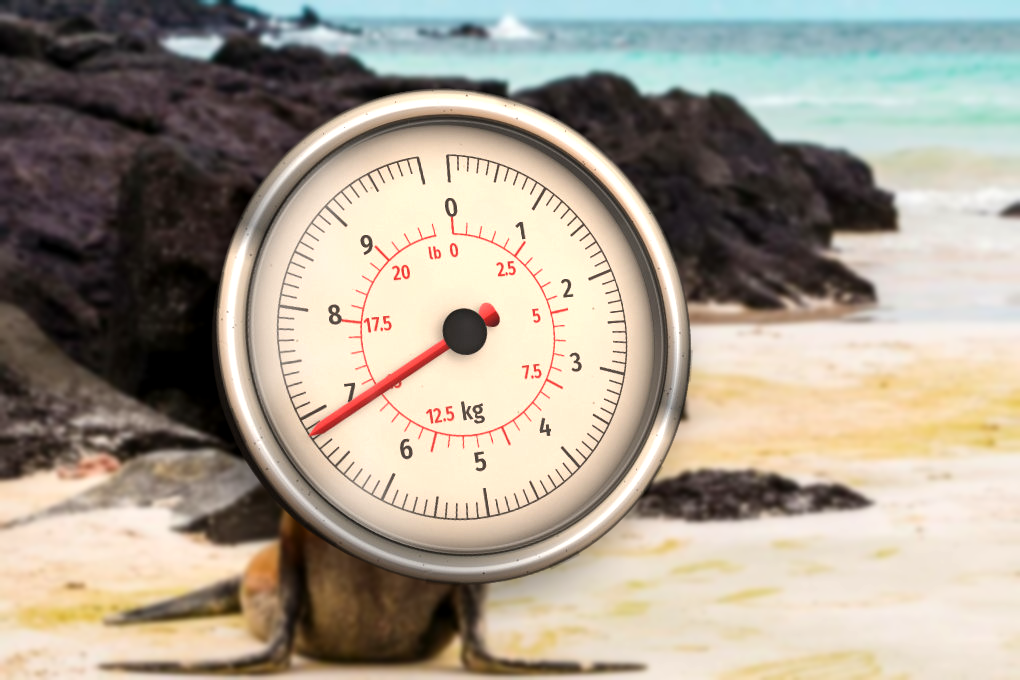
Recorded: 6.85 kg
